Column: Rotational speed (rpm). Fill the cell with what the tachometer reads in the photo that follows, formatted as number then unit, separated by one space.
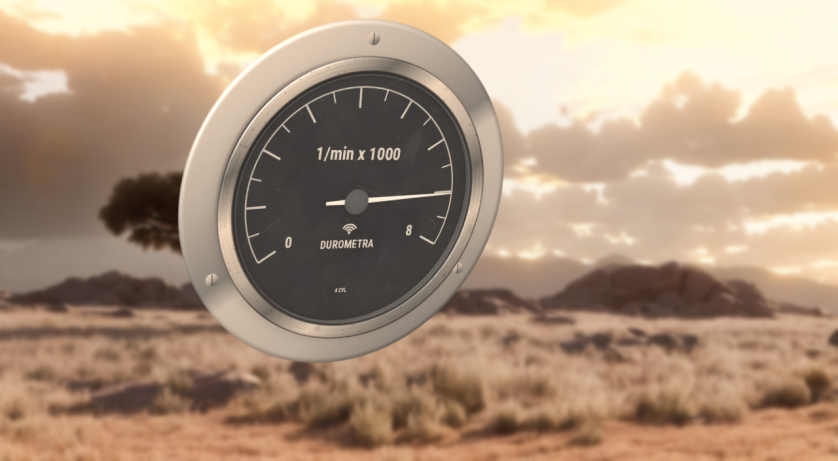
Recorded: 7000 rpm
